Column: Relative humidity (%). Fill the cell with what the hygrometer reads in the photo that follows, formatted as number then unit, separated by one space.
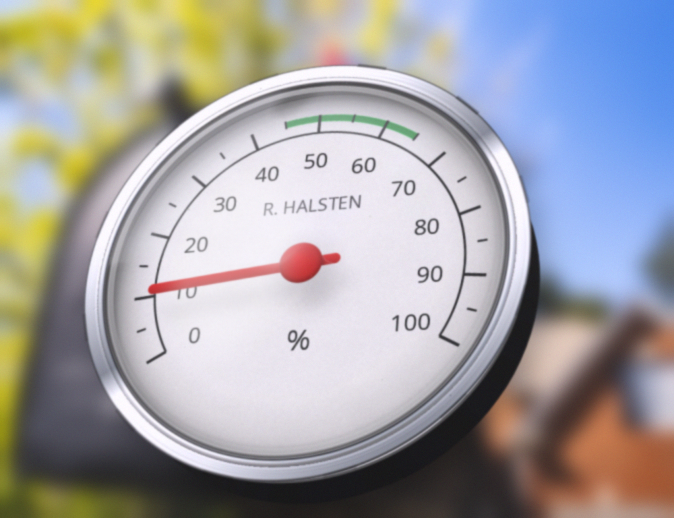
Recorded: 10 %
